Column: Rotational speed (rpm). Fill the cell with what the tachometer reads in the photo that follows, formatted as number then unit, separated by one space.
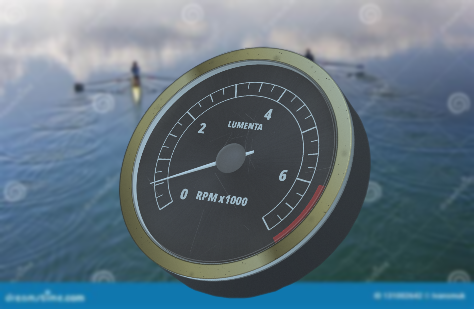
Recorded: 500 rpm
